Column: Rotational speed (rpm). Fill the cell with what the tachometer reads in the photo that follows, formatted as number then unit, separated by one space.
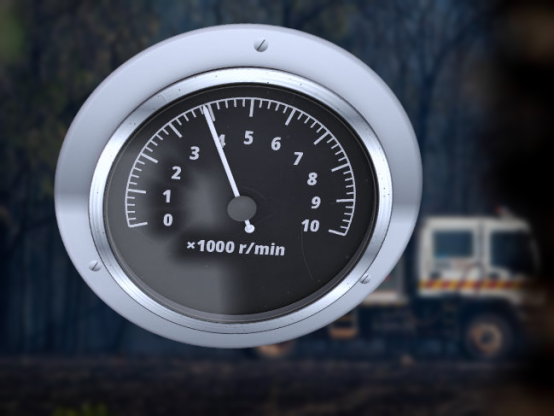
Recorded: 3900 rpm
